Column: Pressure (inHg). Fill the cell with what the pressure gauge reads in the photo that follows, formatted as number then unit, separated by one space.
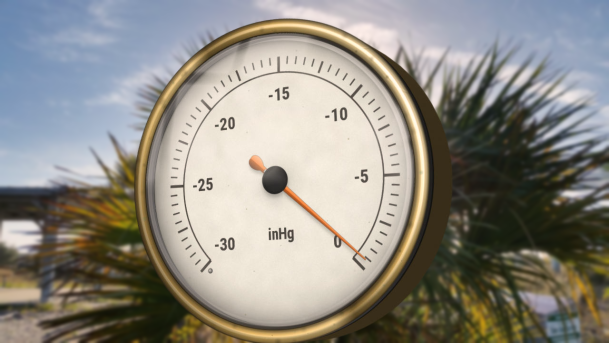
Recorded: -0.5 inHg
